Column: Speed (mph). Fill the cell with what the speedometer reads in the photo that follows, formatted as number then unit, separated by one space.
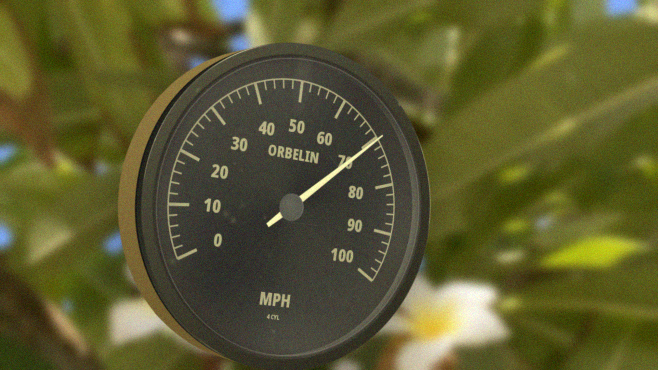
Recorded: 70 mph
